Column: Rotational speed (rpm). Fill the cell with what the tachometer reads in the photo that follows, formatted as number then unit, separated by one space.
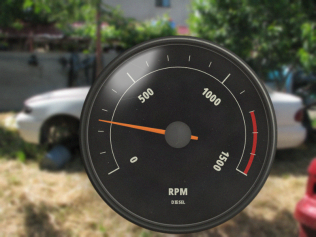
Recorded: 250 rpm
